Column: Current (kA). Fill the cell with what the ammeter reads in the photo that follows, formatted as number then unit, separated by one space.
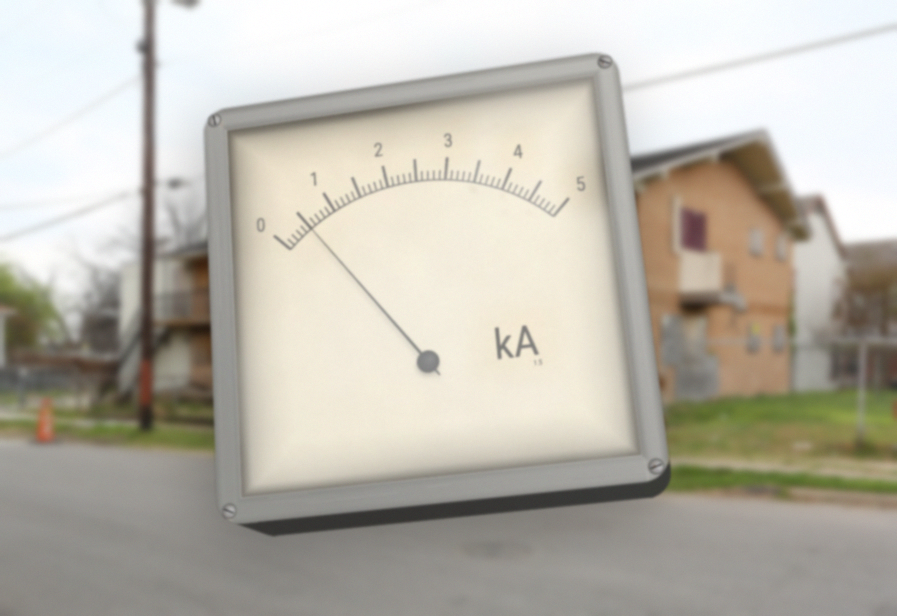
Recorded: 0.5 kA
